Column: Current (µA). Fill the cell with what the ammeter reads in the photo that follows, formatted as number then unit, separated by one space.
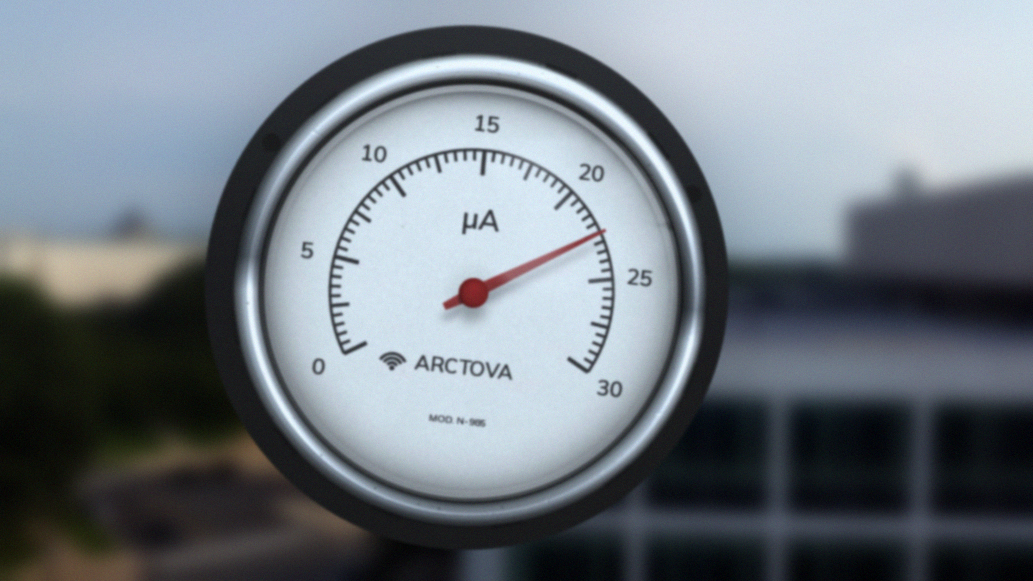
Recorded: 22.5 µA
